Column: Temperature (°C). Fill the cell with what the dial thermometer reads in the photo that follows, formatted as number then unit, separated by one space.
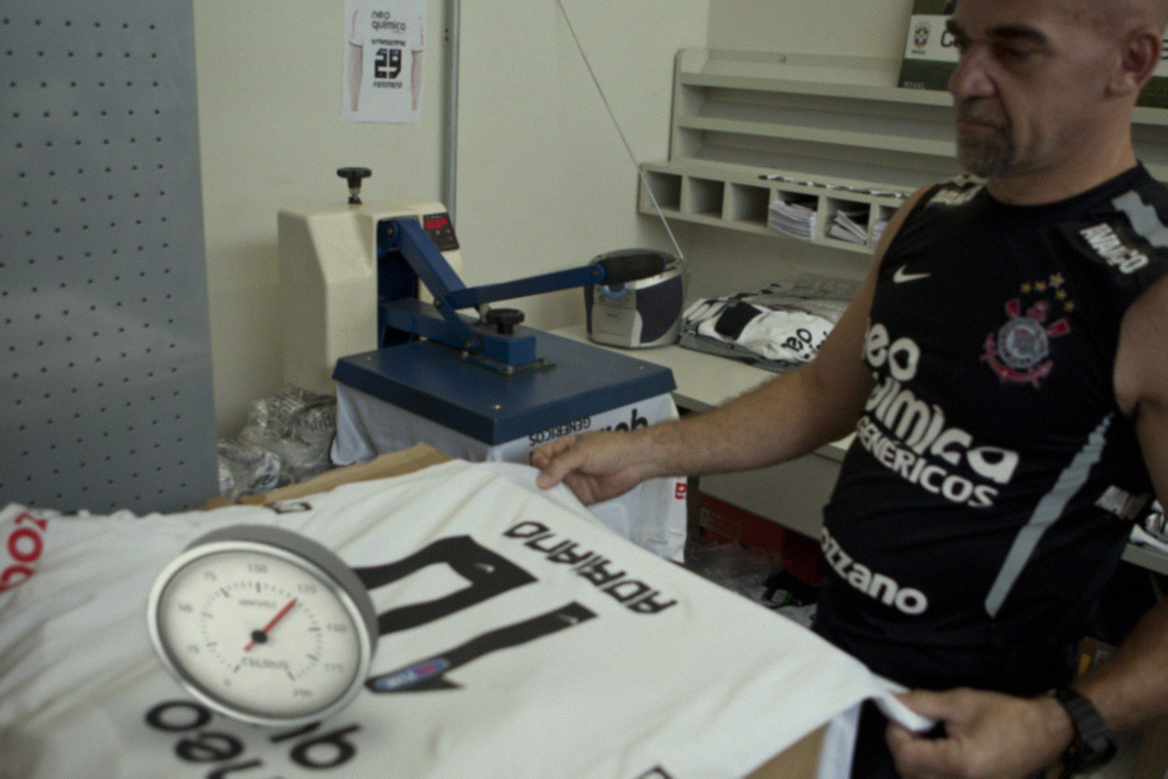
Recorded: 125 °C
